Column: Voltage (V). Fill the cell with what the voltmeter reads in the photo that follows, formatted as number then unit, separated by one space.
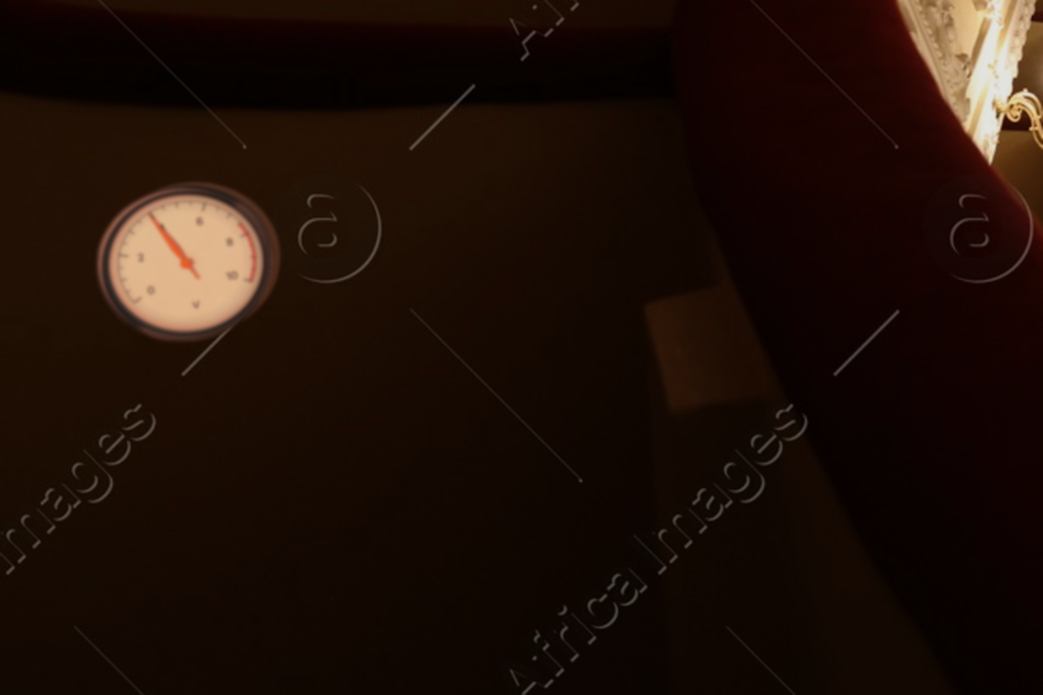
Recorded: 4 V
